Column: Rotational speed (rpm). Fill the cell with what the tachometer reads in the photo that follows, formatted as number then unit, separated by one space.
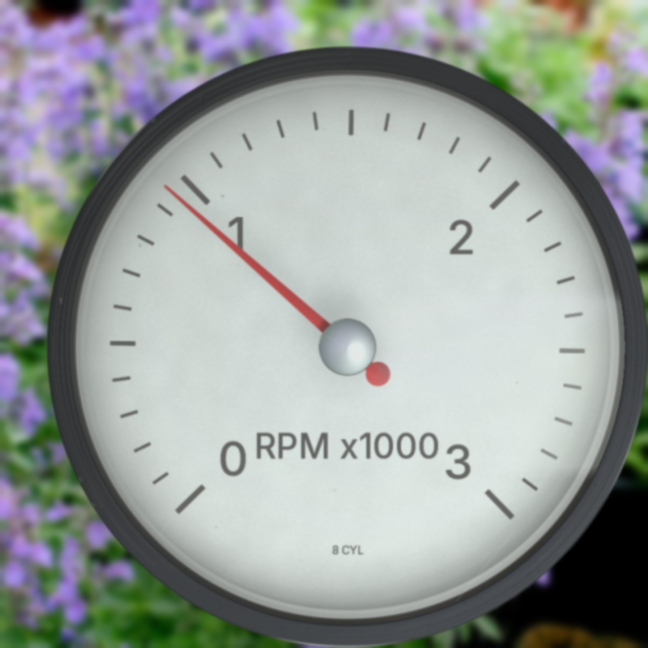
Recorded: 950 rpm
